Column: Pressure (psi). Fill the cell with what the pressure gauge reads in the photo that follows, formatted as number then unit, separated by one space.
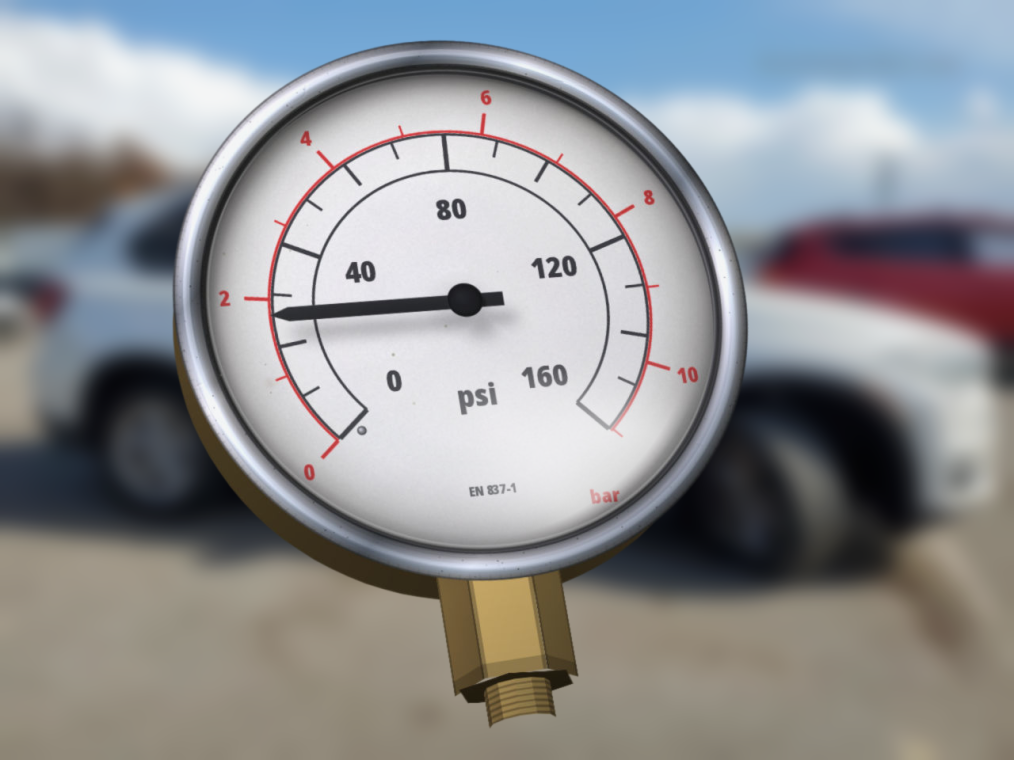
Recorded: 25 psi
